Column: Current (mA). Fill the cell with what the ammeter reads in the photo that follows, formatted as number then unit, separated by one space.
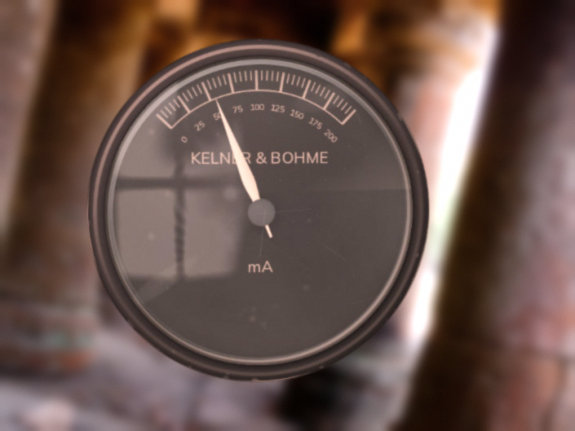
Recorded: 55 mA
